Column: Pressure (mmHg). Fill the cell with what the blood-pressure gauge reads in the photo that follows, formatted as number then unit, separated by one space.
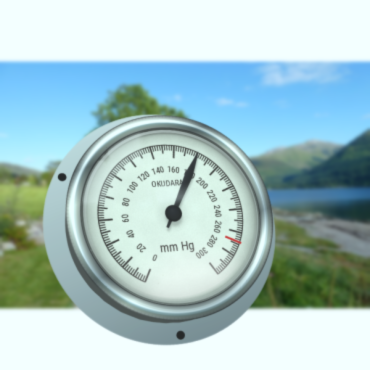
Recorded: 180 mmHg
